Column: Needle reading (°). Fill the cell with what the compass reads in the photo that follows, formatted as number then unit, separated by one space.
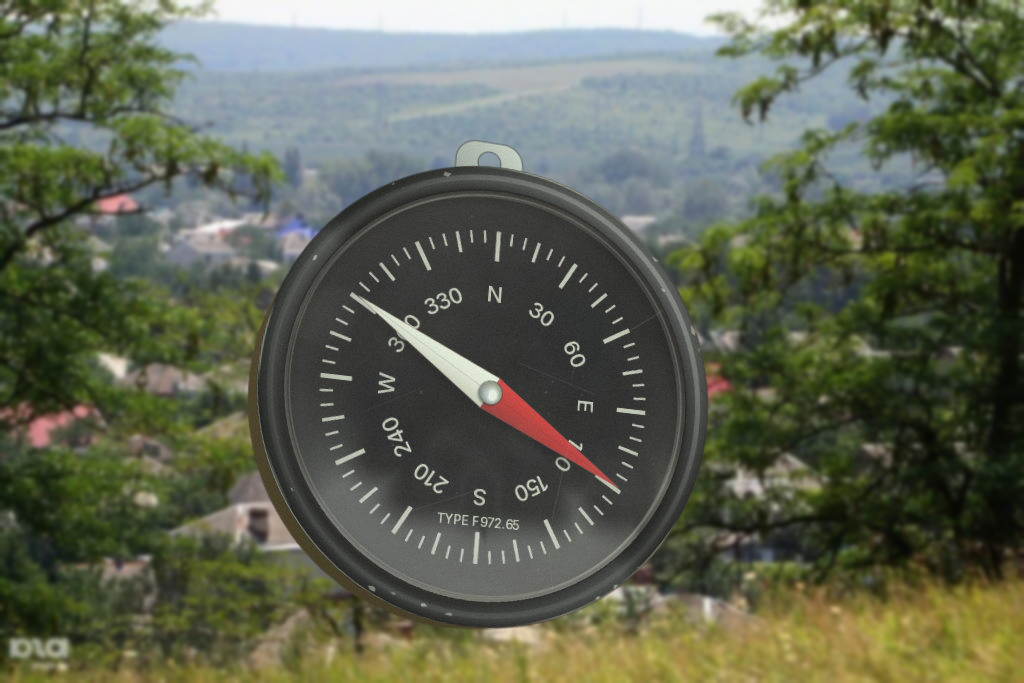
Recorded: 120 °
